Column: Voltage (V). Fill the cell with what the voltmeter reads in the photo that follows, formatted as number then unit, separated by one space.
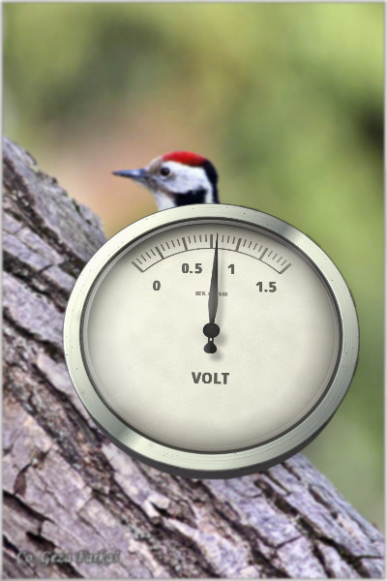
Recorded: 0.8 V
